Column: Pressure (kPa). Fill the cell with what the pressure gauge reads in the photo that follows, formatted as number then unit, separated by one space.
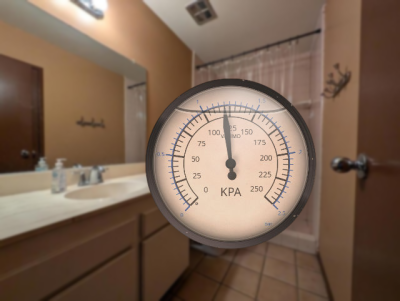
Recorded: 120 kPa
